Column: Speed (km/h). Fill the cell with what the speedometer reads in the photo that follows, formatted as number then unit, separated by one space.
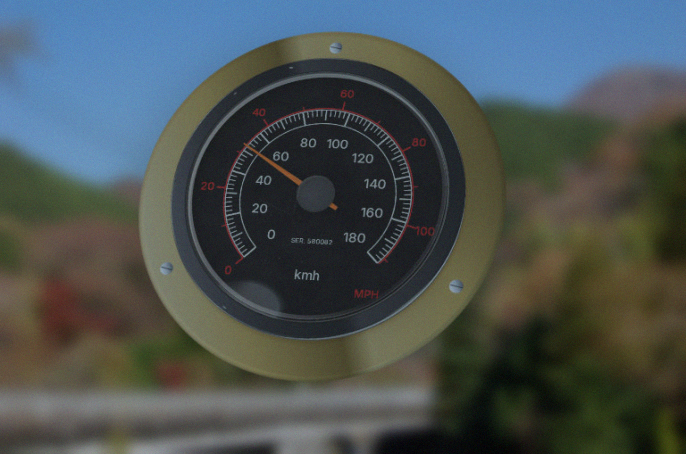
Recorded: 52 km/h
